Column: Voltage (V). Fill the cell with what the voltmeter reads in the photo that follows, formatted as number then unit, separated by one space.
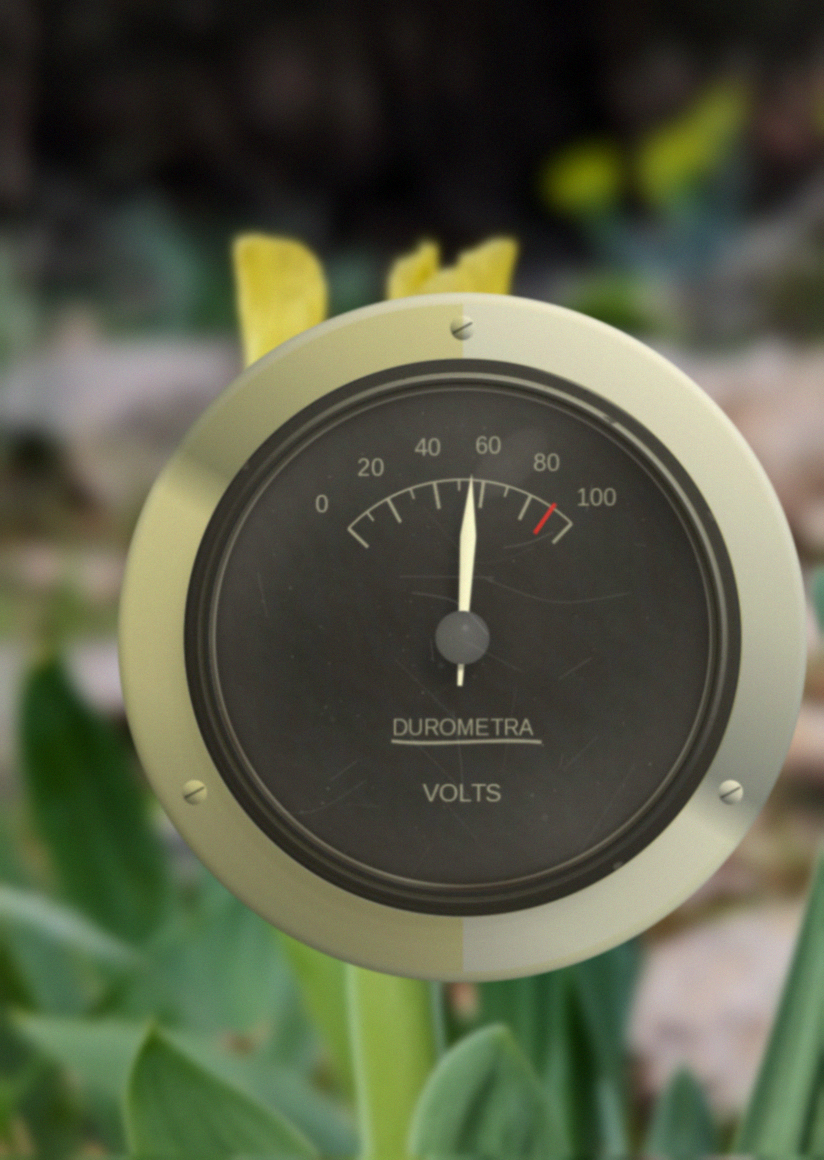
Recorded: 55 V
